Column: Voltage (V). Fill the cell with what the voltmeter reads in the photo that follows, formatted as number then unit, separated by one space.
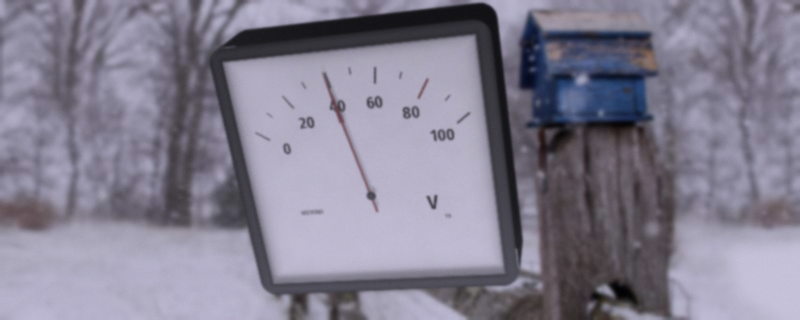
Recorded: 40 V
